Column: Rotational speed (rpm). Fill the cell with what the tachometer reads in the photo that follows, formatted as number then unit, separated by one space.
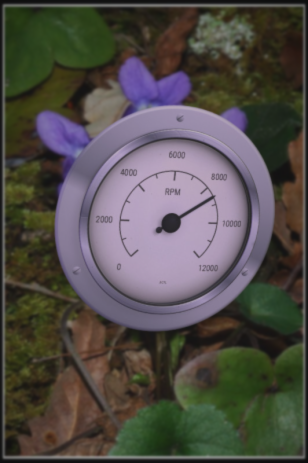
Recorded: 8500 rpm
